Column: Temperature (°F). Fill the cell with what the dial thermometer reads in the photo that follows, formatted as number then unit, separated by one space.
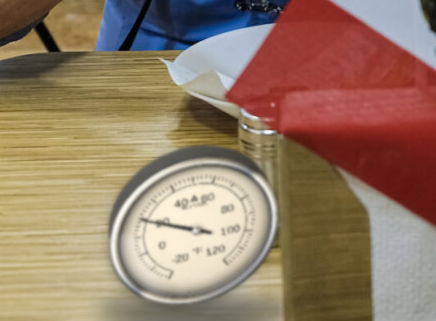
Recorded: 20 °F
